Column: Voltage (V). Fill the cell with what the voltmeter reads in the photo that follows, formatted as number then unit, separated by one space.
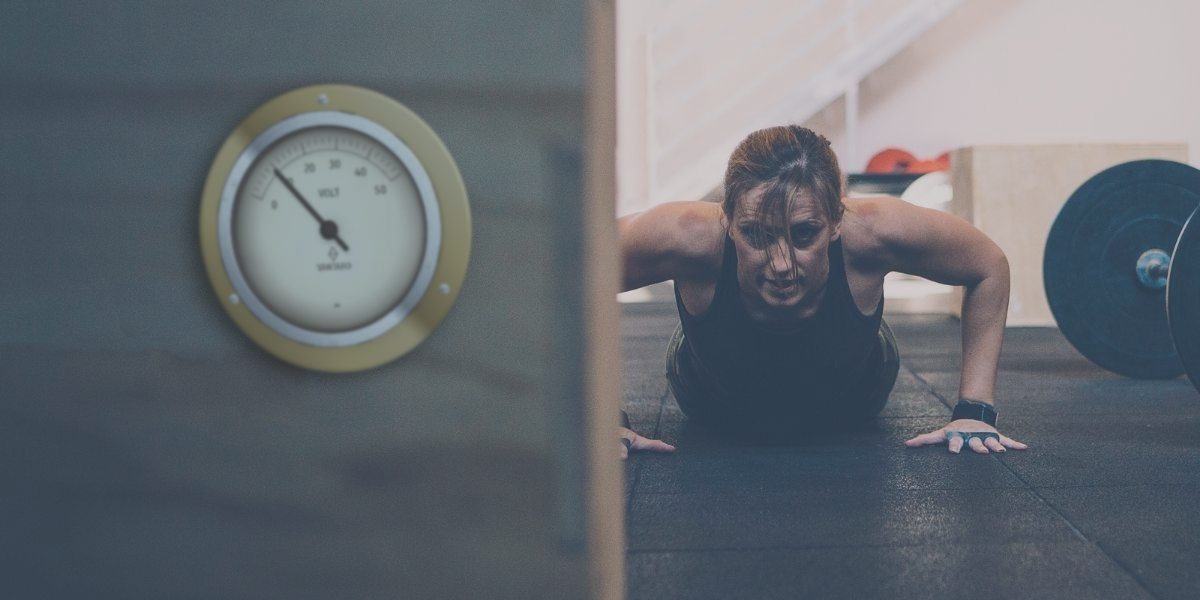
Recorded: 10 V
